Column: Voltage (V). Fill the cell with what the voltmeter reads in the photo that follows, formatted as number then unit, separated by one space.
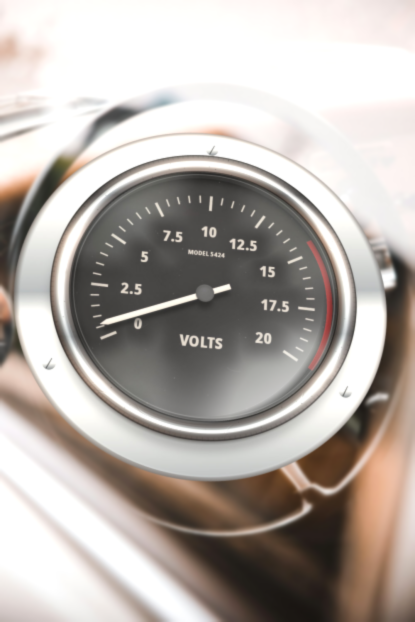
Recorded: 0.5 V
